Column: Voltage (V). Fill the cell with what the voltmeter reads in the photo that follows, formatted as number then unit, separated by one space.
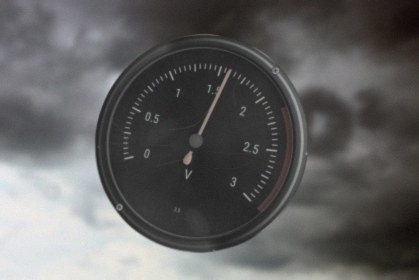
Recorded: 1.6 V
